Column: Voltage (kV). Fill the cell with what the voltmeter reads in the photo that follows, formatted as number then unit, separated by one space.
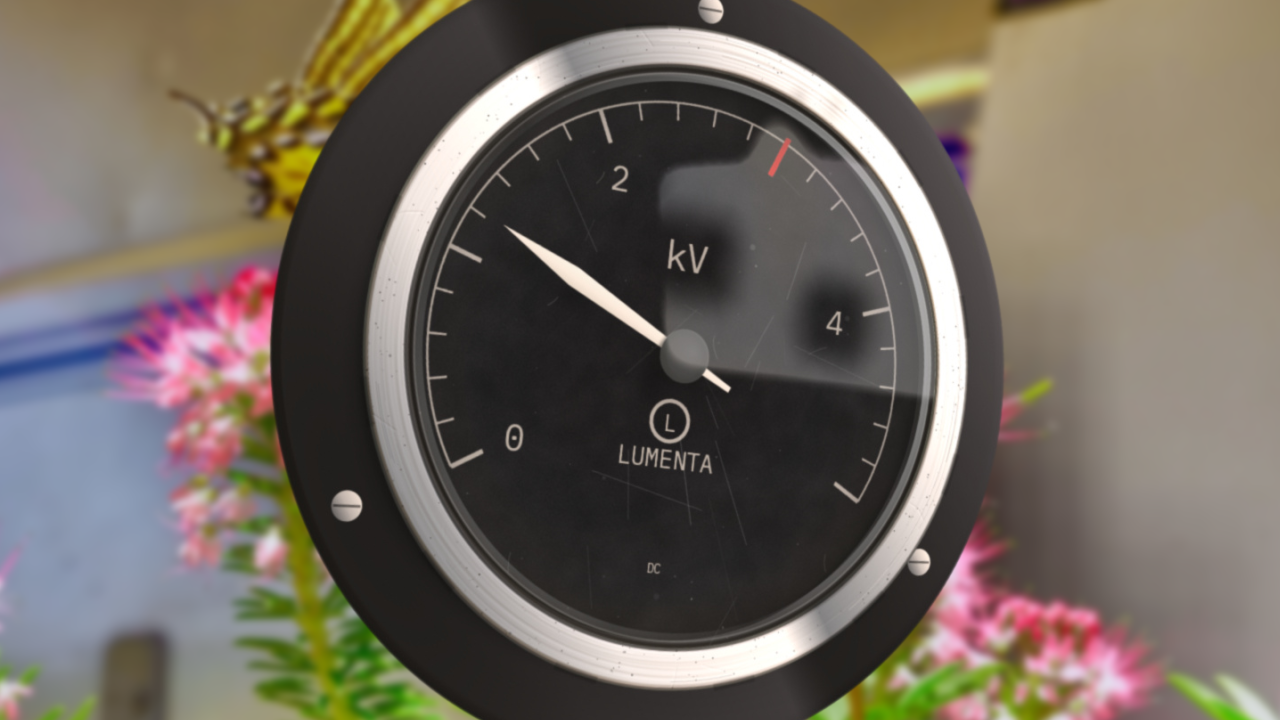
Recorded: 1.2 kV
